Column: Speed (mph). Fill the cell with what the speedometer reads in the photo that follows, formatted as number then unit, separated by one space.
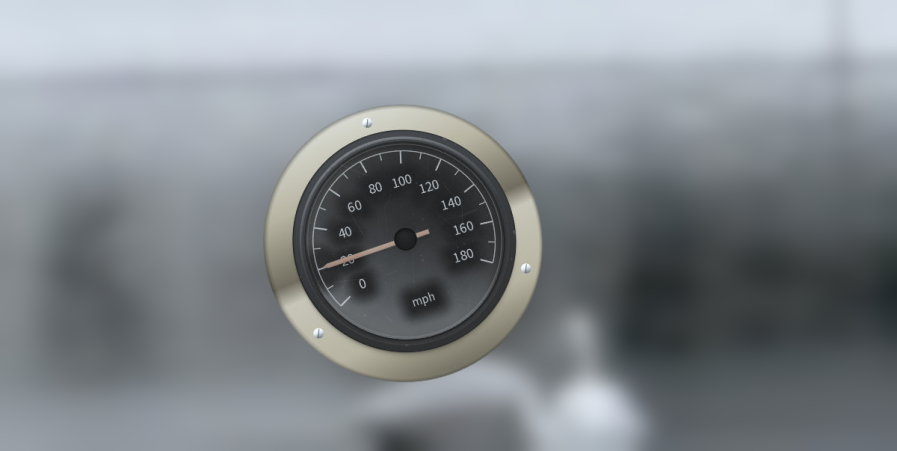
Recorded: 20 mph
